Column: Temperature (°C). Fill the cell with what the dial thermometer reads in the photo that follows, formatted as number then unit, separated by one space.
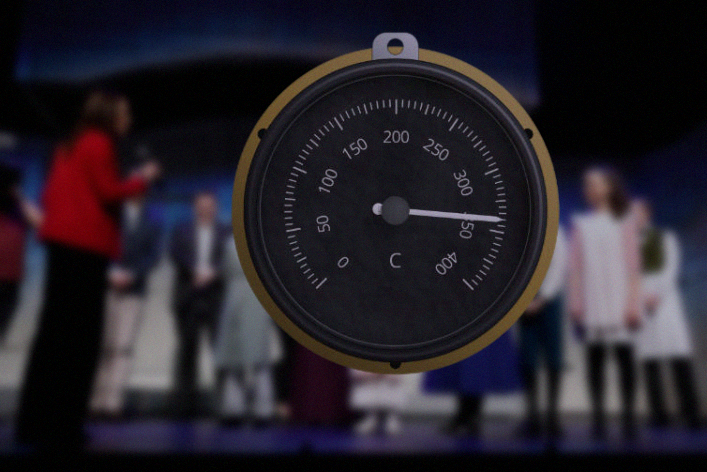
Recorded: 340 °C
